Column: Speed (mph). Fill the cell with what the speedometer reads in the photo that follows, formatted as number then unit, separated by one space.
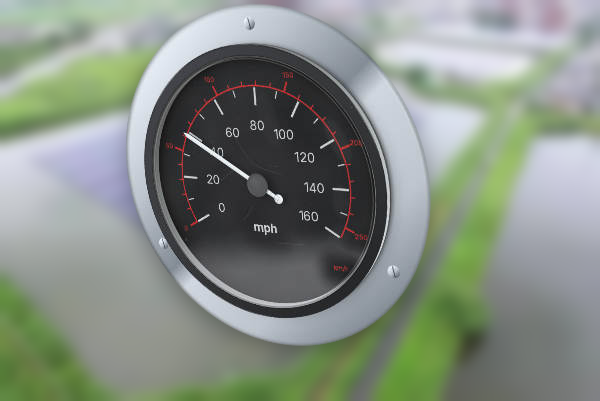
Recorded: 40 mph
